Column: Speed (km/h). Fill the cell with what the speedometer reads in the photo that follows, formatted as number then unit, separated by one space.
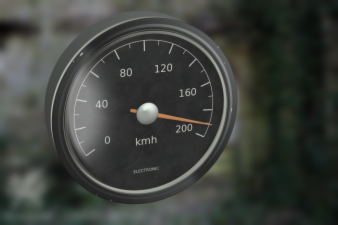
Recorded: 190 km/h
